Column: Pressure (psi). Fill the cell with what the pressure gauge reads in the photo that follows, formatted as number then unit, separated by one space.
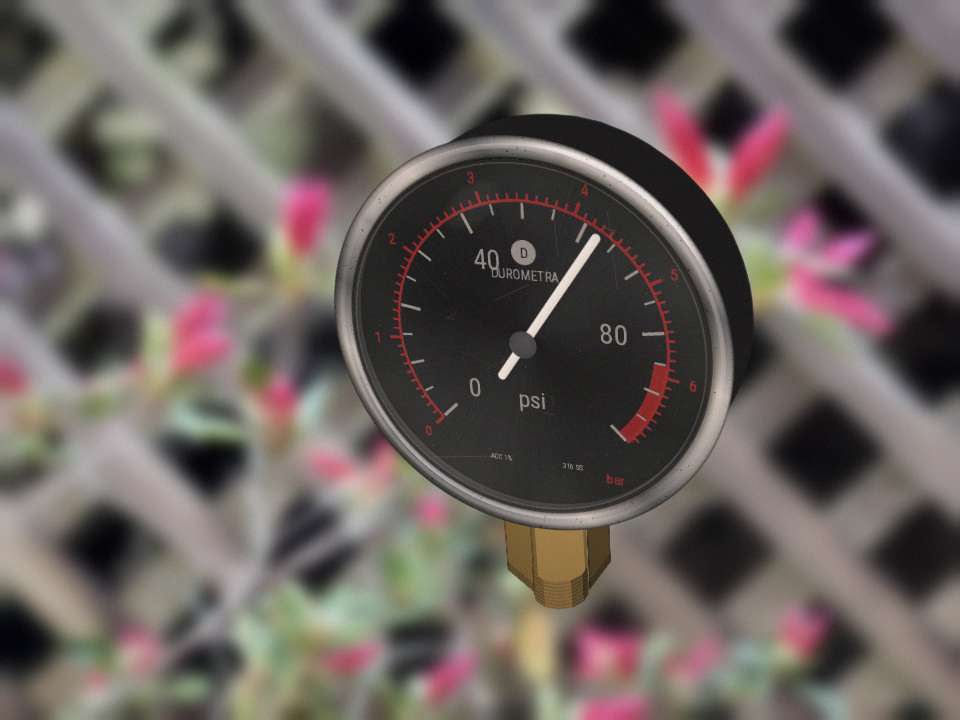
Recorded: 62.5 psi
